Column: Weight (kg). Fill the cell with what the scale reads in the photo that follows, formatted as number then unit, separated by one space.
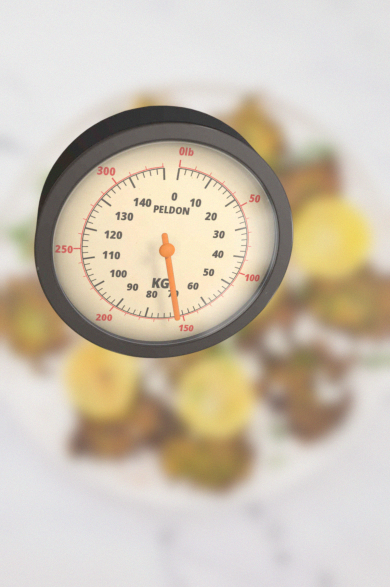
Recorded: 70 kg
